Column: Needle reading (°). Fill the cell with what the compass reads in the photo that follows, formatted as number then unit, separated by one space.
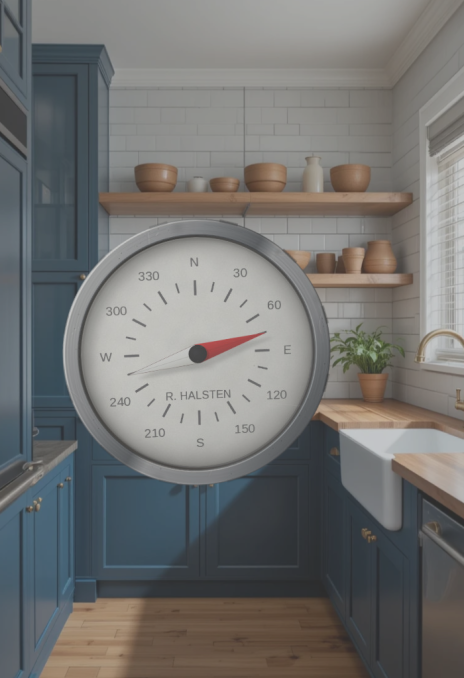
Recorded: 75 °
